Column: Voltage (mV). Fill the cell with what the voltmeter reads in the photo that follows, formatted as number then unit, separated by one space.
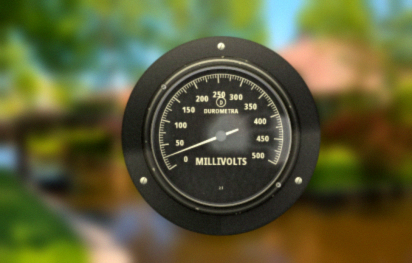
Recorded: 25 mV
